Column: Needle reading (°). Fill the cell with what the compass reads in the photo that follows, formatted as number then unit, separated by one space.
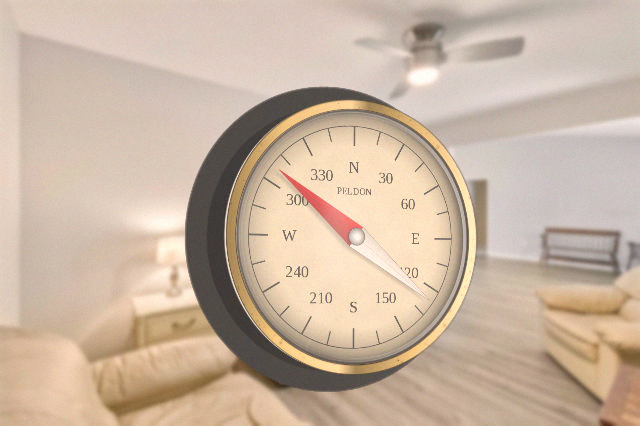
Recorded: 307.5 °
